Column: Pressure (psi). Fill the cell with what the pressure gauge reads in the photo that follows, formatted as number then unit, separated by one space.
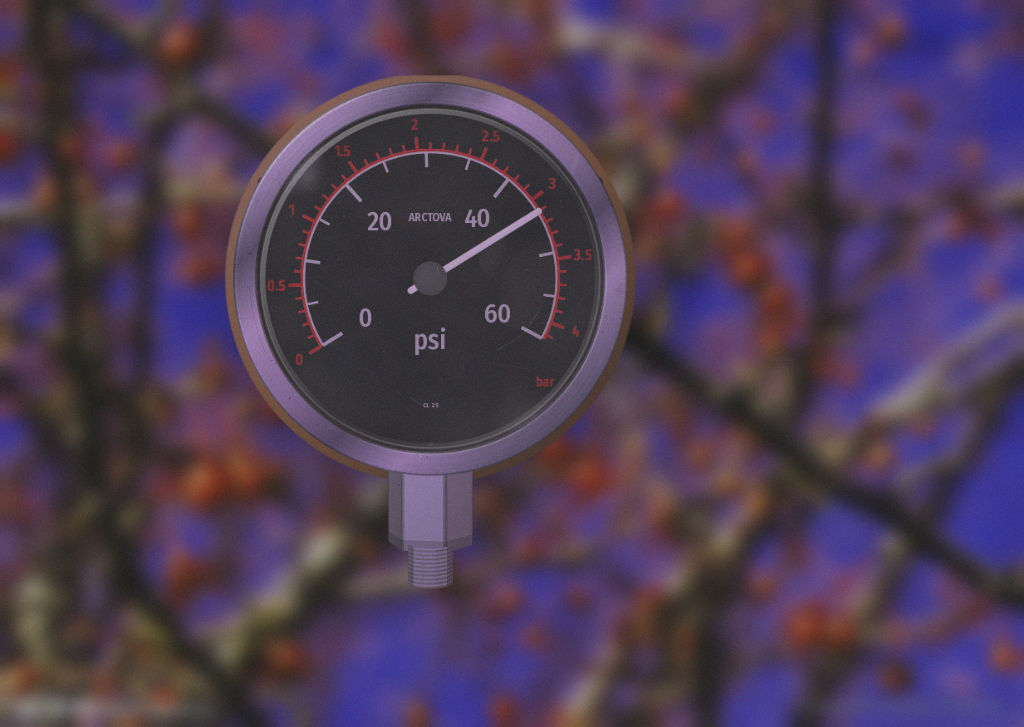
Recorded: 45 psi
